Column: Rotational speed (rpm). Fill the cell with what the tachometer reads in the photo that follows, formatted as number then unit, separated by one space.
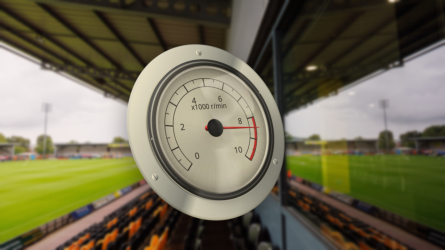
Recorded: 8500 rpm
